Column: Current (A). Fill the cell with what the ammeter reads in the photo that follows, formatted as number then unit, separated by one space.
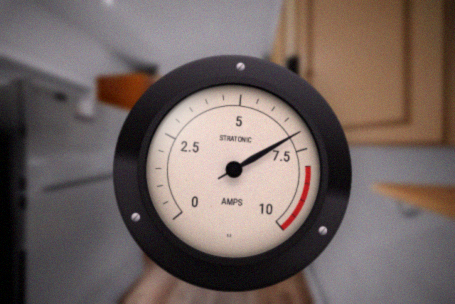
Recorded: 7 A
